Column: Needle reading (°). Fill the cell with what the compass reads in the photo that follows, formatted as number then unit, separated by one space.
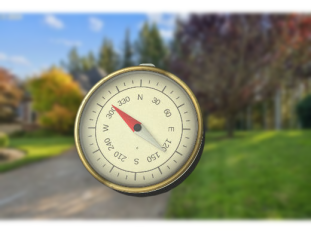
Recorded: 310 °
